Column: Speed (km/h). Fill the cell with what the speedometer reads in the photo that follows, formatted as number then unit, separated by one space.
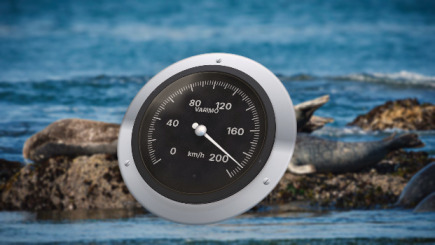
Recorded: 190 km/h
